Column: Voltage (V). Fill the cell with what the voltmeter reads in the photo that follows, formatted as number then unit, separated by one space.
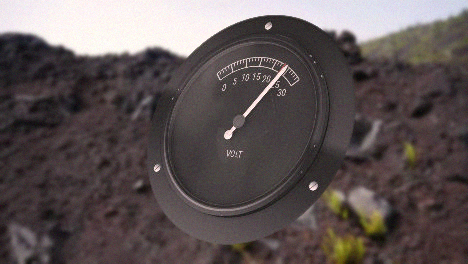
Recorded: 25 V
